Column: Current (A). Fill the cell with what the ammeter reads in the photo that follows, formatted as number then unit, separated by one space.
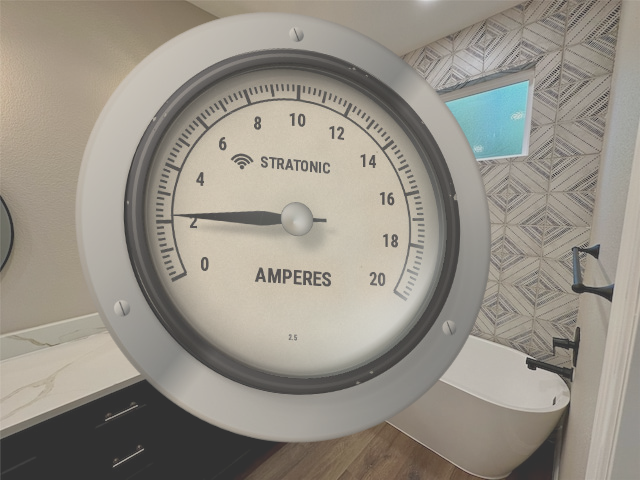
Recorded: 2.2 A
